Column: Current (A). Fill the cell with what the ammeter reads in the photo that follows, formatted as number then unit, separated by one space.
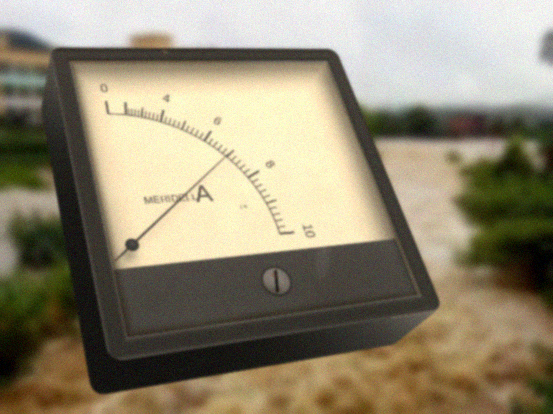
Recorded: 7 A
